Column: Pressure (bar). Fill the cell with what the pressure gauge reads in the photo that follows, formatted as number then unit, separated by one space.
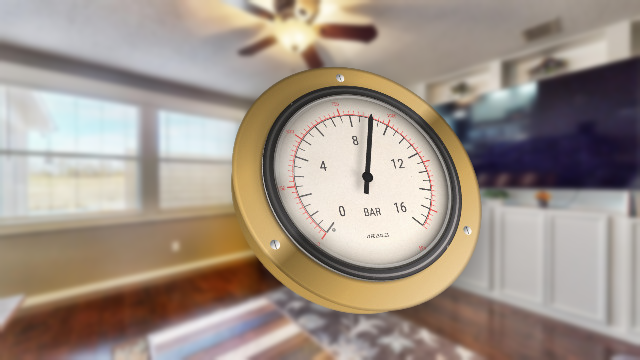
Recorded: 9 bar
